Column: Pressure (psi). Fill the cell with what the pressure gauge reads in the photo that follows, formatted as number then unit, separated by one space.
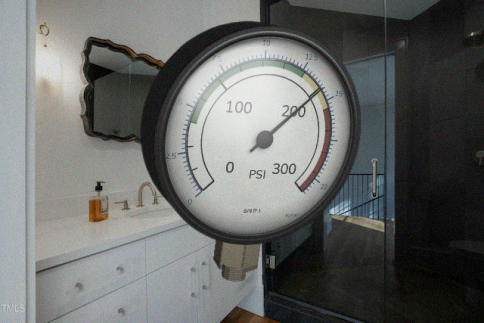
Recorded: 200 psi
